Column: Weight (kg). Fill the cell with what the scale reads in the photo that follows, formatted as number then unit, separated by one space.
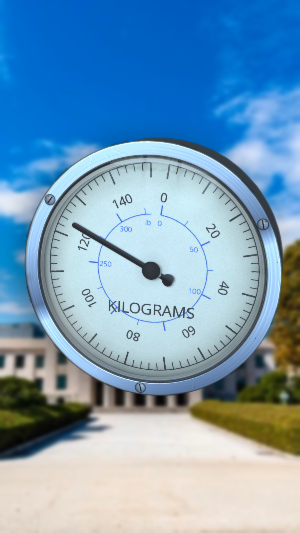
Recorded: 124 kg
